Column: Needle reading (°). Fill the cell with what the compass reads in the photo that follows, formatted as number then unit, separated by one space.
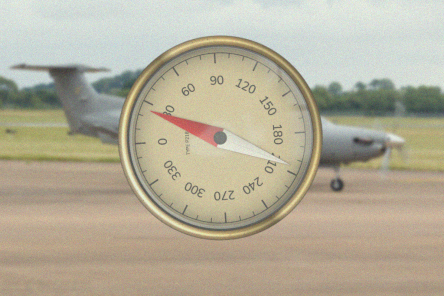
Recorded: 25 °
